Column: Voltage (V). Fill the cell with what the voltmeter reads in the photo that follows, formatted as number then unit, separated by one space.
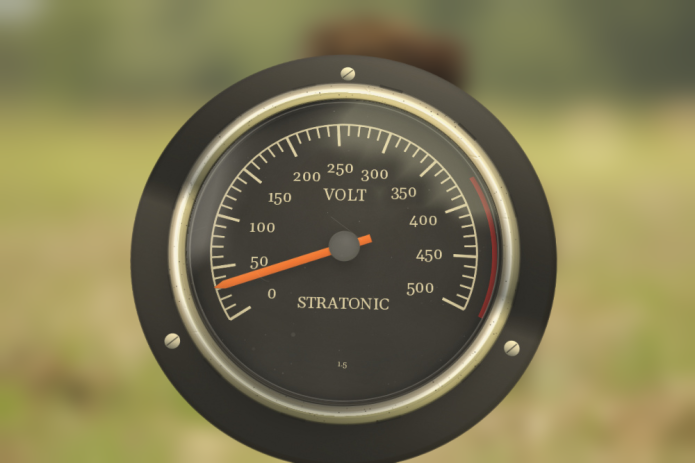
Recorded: 30 V
